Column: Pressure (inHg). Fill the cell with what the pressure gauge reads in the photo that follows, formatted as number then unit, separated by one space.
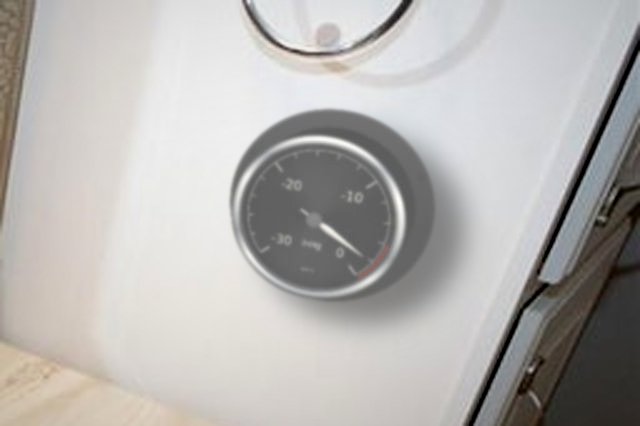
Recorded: -2 inHg
